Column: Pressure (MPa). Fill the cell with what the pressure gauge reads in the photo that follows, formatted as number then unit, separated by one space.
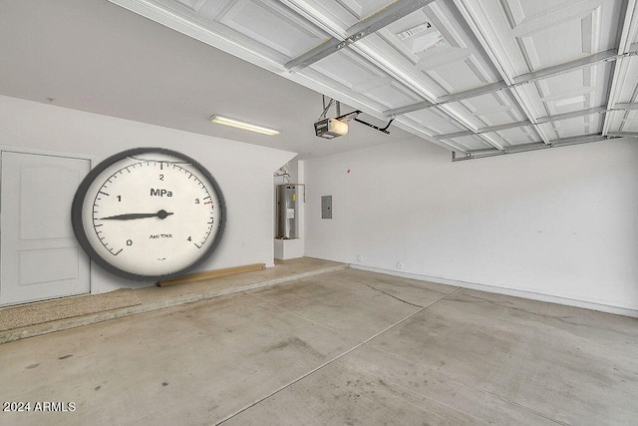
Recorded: 0.6 MPa
